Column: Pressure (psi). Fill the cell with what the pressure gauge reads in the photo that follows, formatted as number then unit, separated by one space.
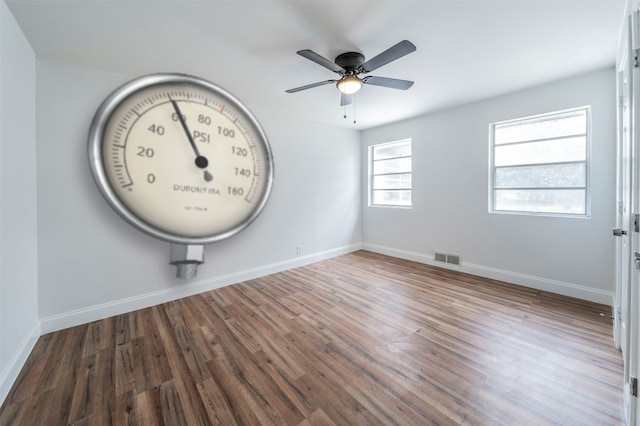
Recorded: 60 psi
